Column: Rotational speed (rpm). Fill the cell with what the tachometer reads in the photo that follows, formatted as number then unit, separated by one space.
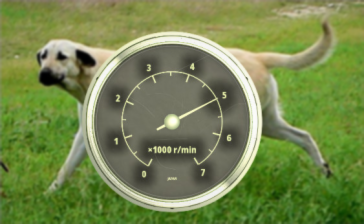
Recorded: 5000 rpm
